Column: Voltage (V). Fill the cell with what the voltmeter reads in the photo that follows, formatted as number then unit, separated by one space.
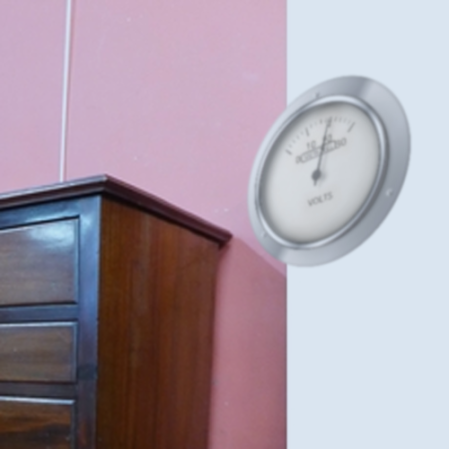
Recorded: 20 V
